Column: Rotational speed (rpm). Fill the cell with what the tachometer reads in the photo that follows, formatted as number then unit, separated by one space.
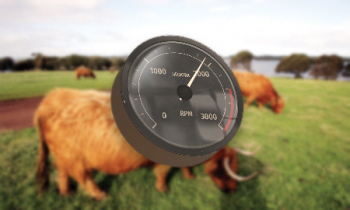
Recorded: 1900 rpm
